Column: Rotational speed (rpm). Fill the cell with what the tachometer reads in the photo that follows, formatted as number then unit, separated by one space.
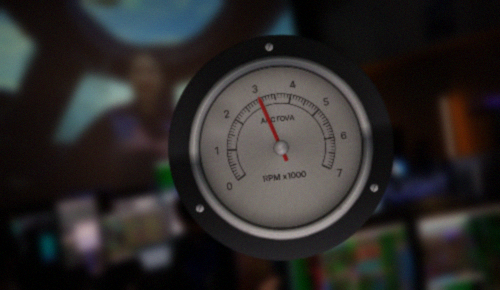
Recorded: 3000 rpm
